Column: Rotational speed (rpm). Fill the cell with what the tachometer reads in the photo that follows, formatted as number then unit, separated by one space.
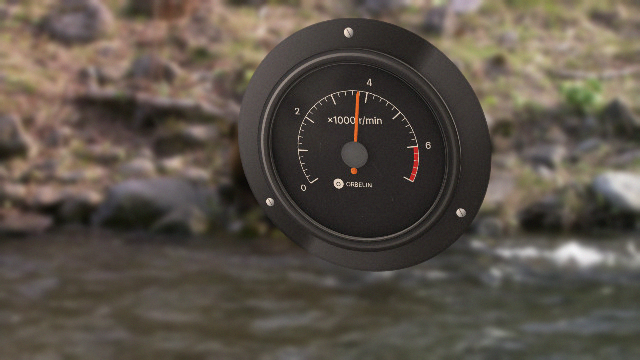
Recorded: 3800 rpm
